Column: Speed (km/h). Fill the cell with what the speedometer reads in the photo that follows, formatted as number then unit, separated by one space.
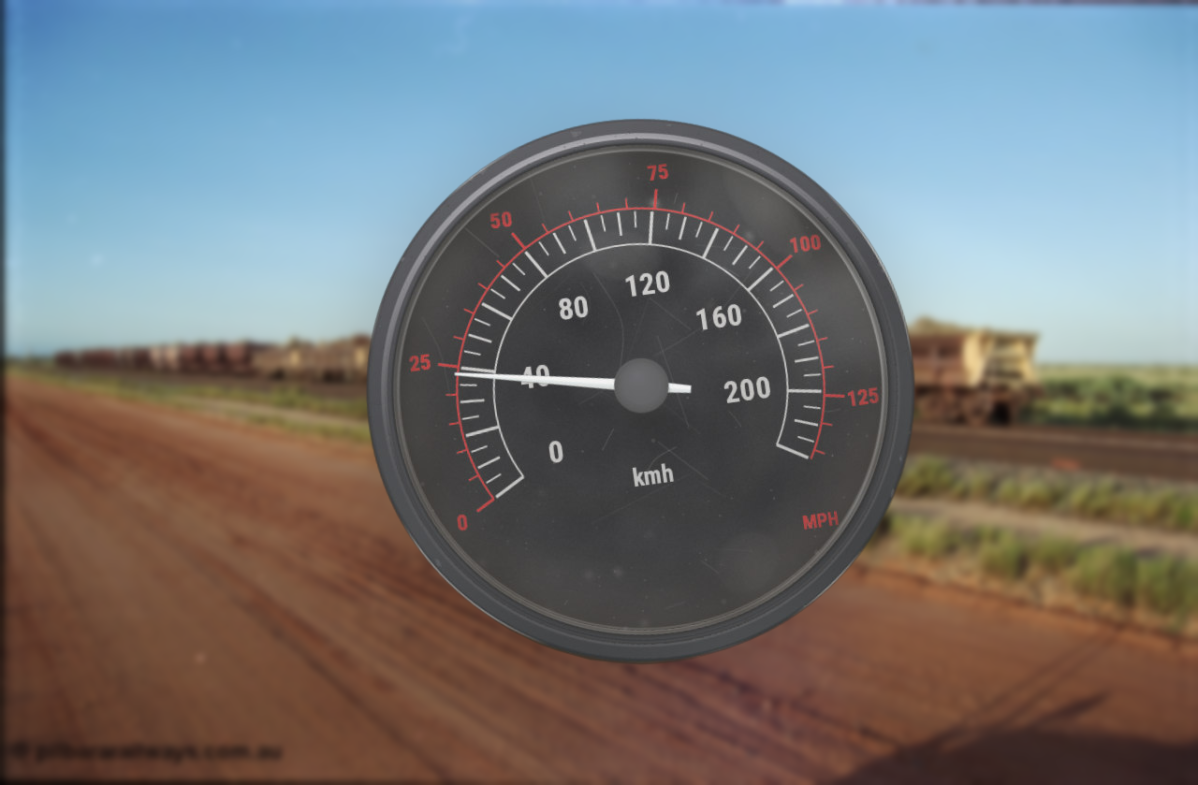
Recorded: 37.5 km/h
